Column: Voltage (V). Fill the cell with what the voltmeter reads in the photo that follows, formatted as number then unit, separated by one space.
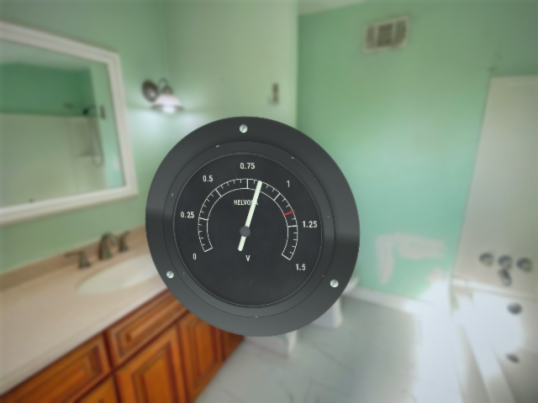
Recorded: 0.85 V
